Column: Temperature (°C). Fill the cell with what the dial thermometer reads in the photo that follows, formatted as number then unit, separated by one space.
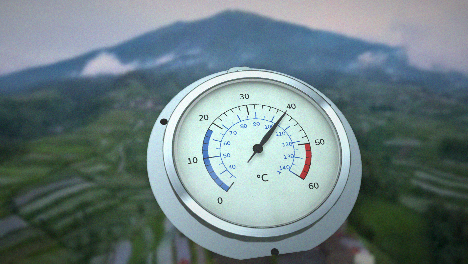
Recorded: 40 °C
